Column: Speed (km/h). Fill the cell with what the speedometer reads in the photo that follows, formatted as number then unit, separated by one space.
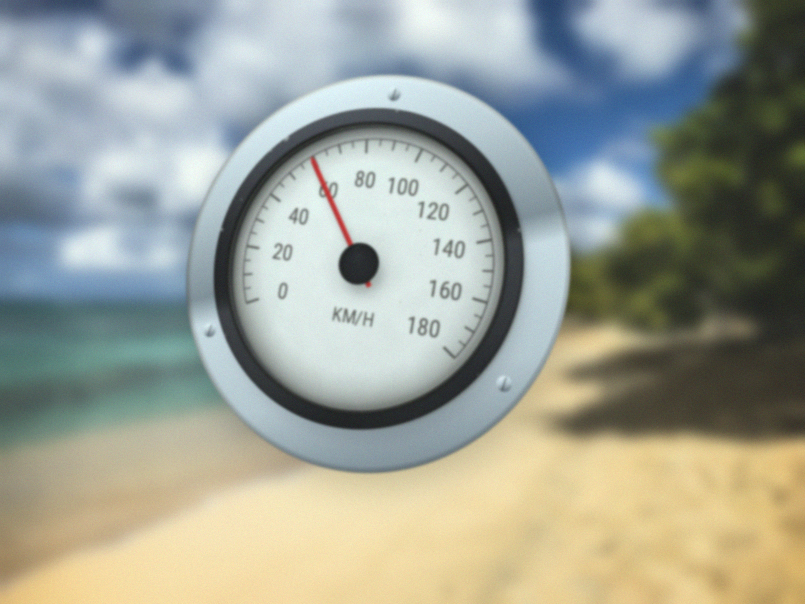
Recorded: 60 km/h
